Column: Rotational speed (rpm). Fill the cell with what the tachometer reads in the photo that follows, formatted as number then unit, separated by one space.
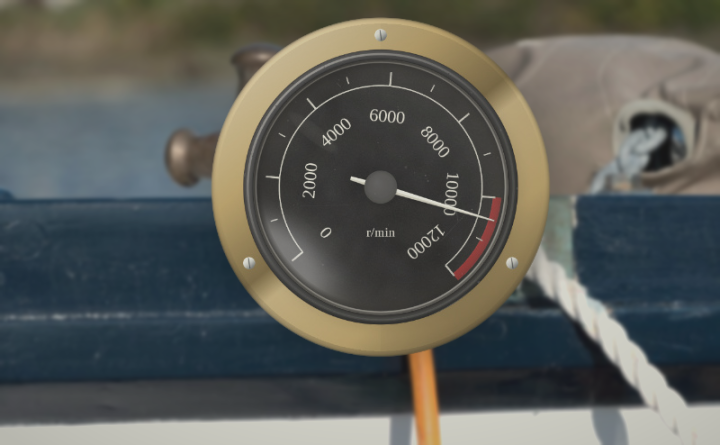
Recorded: 10500 rpm
